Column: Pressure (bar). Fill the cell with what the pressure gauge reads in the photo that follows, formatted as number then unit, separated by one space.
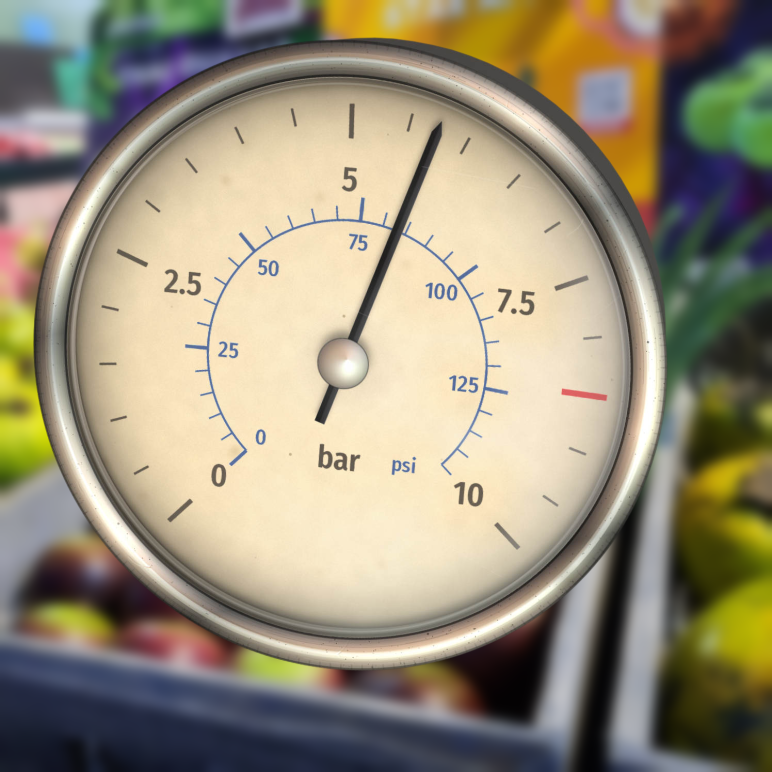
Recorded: 5.75 bar
